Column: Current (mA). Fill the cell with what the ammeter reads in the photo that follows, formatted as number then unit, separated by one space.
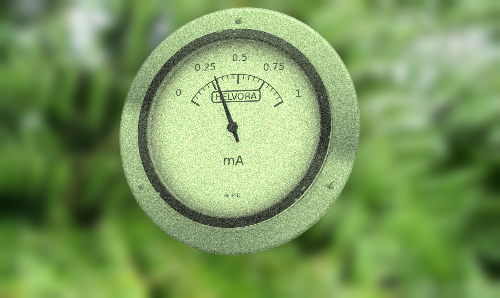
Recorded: 0.3 mA
